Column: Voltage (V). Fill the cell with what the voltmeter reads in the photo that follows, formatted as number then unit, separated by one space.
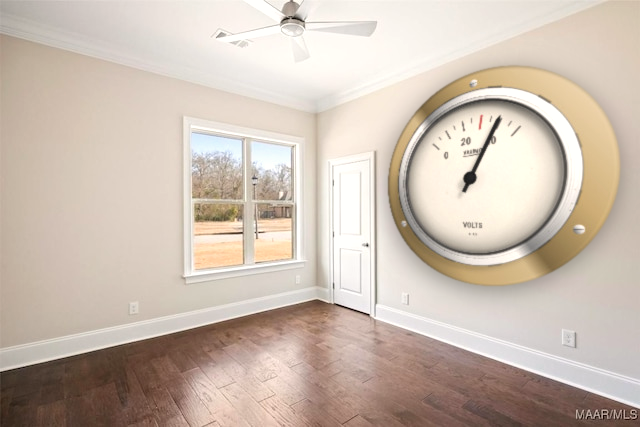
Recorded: 40 V
